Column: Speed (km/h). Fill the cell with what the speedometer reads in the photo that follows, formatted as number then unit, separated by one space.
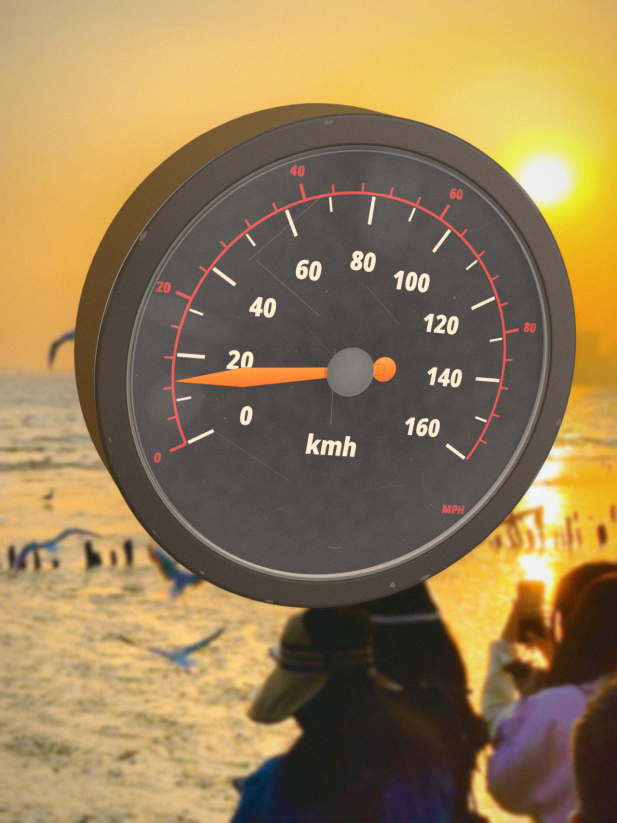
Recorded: 15 km/h
